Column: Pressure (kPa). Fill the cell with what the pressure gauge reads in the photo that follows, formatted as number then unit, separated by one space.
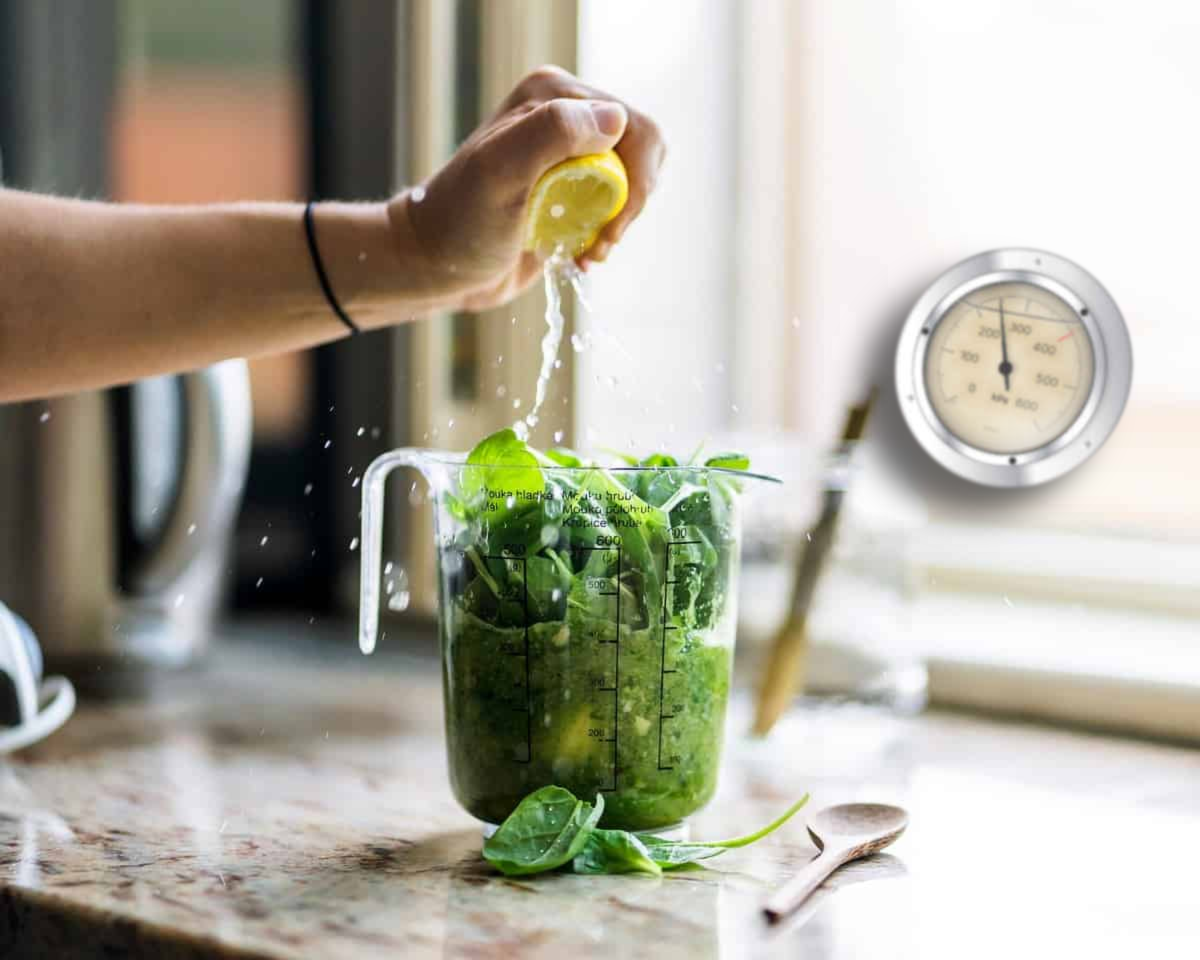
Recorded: 250 kPa
